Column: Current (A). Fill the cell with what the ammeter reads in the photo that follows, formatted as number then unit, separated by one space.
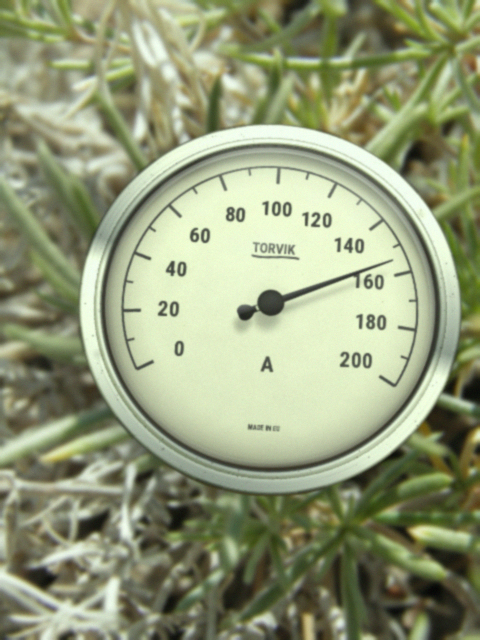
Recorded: 155 A
